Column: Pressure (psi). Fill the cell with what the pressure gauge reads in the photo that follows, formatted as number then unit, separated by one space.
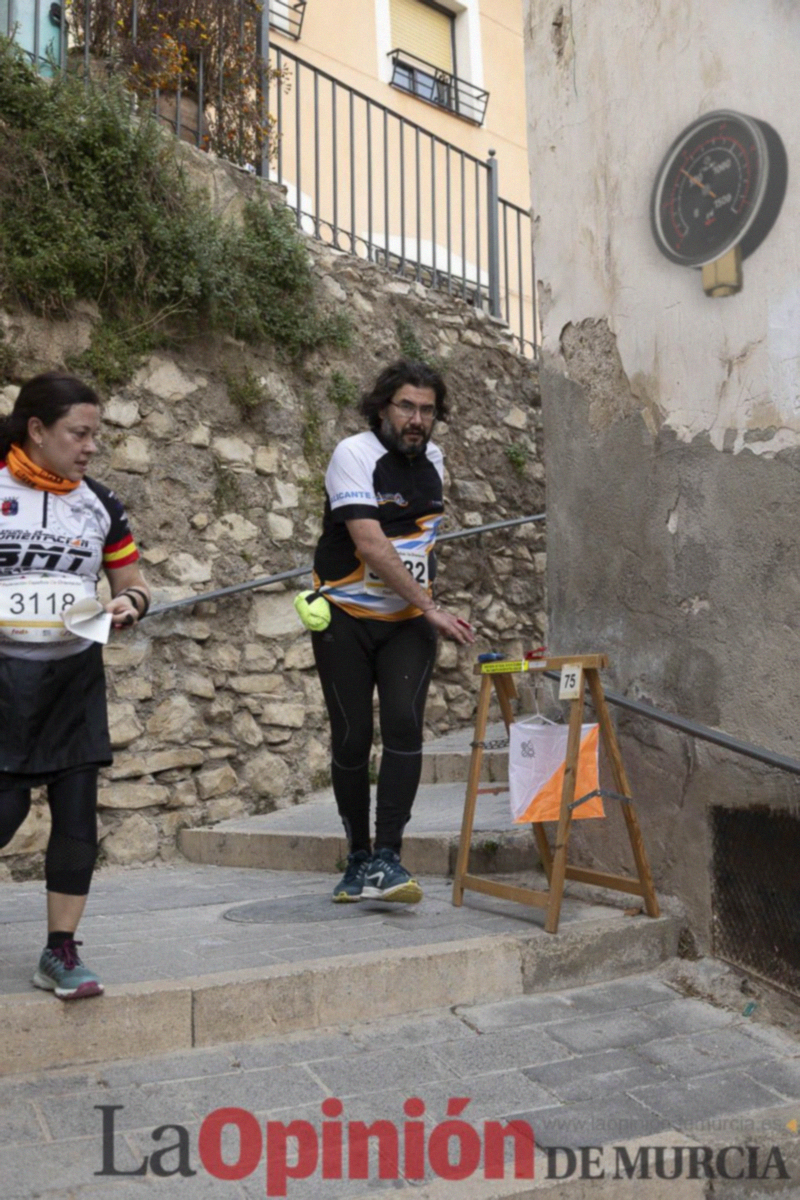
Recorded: 500 psi
